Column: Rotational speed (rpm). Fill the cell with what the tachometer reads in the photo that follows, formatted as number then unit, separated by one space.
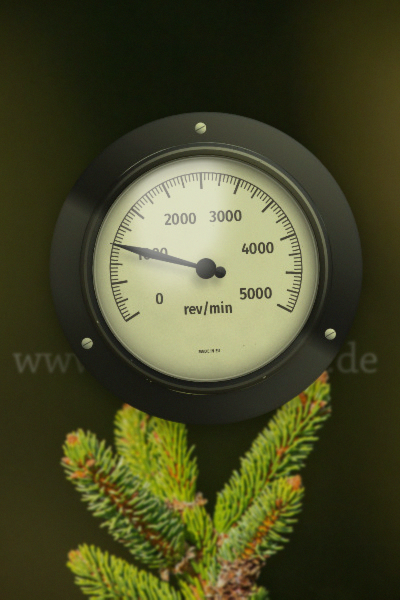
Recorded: 1000 rpm
